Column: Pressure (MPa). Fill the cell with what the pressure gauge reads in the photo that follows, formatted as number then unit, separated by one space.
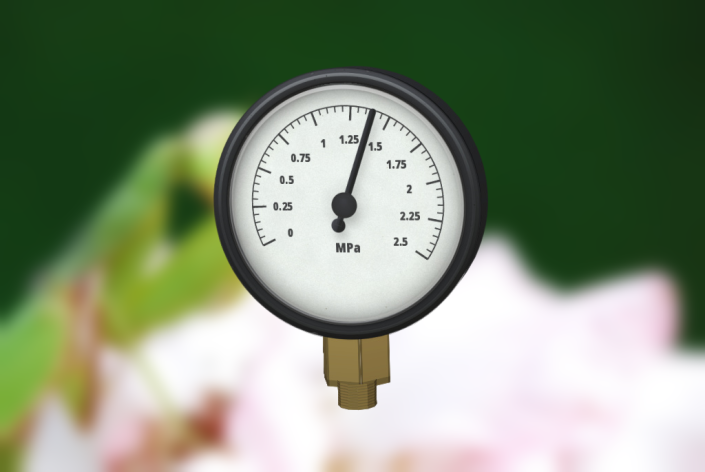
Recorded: 1.4 MPa
